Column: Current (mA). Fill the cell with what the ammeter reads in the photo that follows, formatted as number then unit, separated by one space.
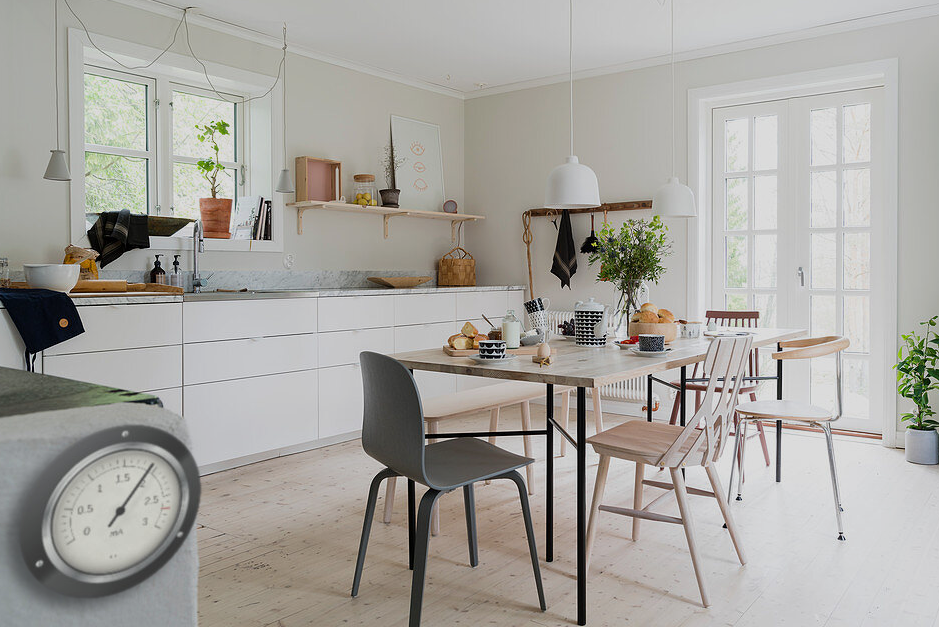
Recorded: 1.9 mA
